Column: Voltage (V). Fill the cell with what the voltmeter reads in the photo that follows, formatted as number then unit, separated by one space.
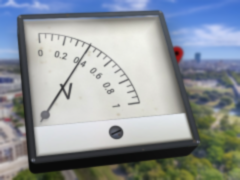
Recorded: 0.4 V
